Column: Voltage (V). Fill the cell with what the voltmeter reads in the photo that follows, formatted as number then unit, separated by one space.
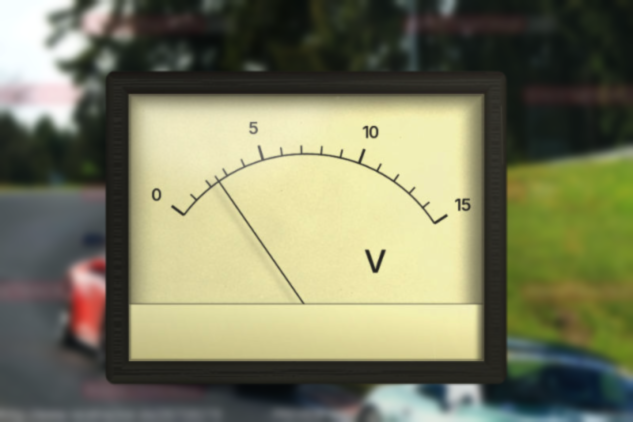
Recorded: 2.5 V
